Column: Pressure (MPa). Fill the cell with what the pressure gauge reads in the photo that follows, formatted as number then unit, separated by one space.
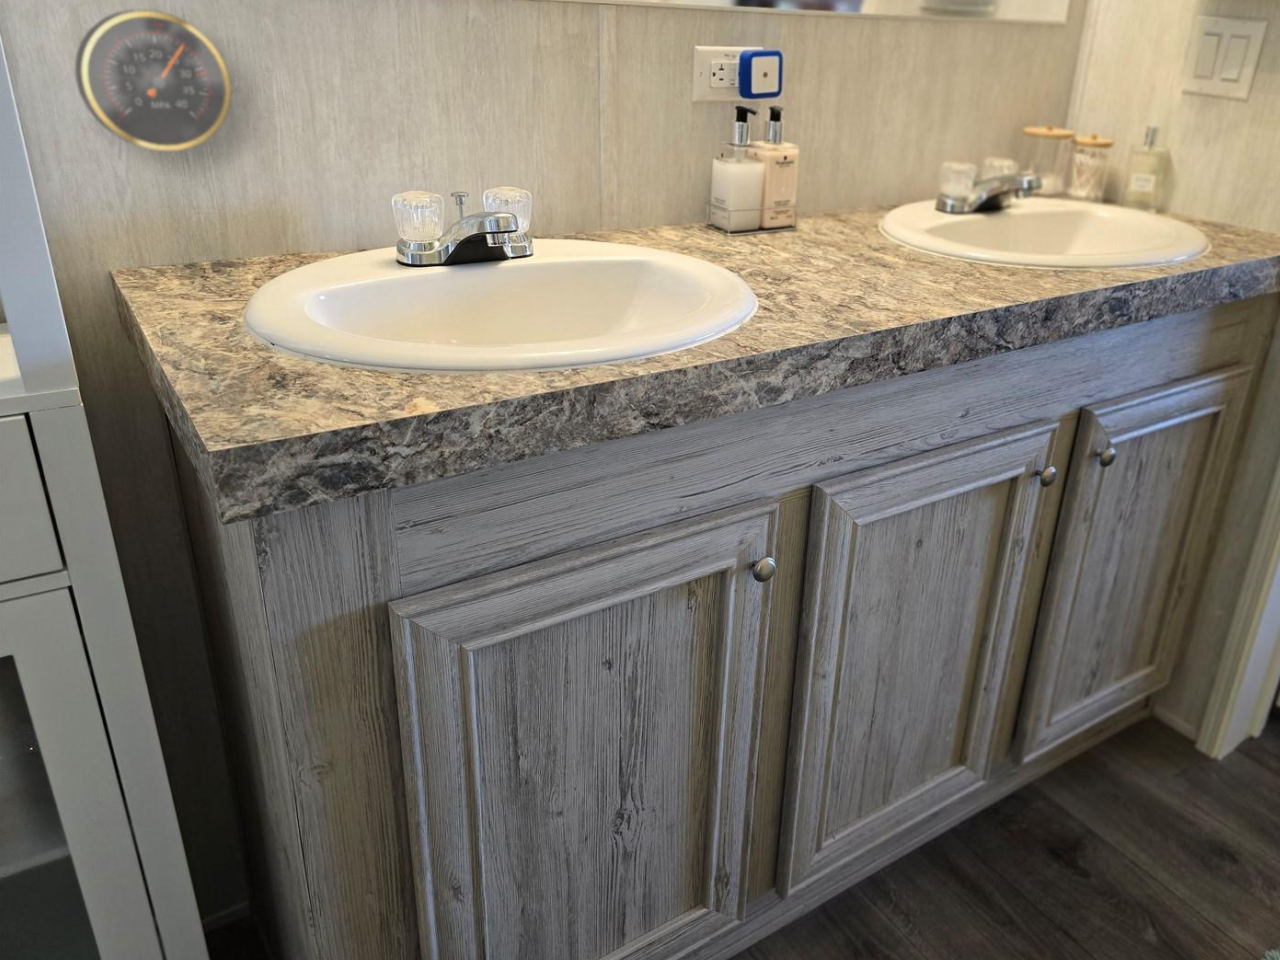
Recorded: 25 MPa
